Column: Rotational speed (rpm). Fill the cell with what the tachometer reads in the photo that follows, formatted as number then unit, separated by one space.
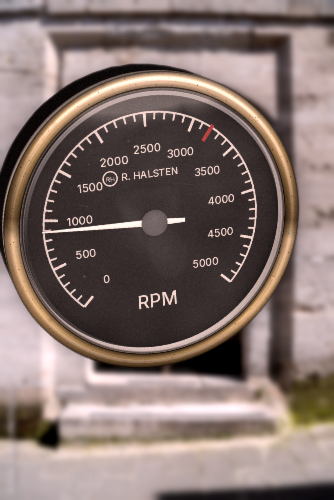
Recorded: 900 rpm
